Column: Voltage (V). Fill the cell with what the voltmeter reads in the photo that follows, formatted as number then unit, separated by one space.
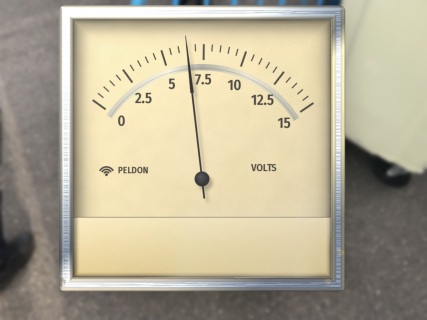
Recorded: 6.5 V
